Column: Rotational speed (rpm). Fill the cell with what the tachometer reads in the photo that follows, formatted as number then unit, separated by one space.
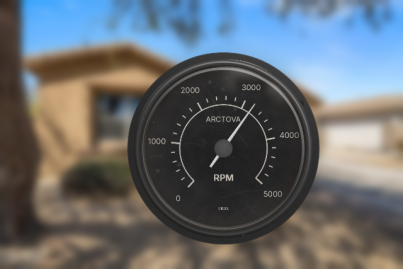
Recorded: 3200 rpm
